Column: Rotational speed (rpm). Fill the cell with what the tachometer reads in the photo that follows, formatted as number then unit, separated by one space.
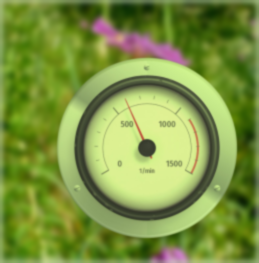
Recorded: 600 rpm
